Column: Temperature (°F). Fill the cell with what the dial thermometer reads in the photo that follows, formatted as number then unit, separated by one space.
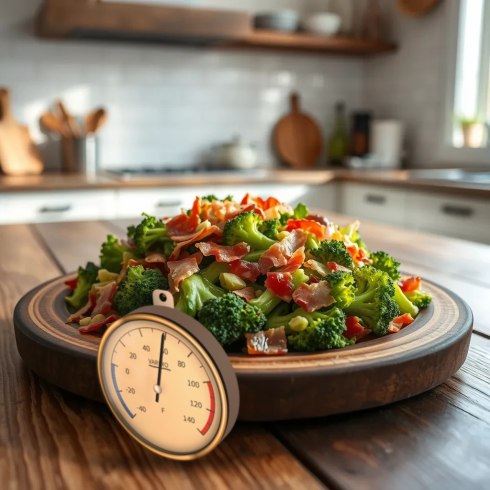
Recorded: 60 °F
